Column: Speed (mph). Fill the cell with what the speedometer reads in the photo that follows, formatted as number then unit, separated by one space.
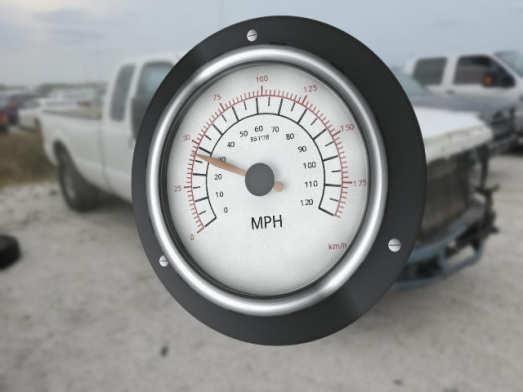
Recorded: 27.5 mph
